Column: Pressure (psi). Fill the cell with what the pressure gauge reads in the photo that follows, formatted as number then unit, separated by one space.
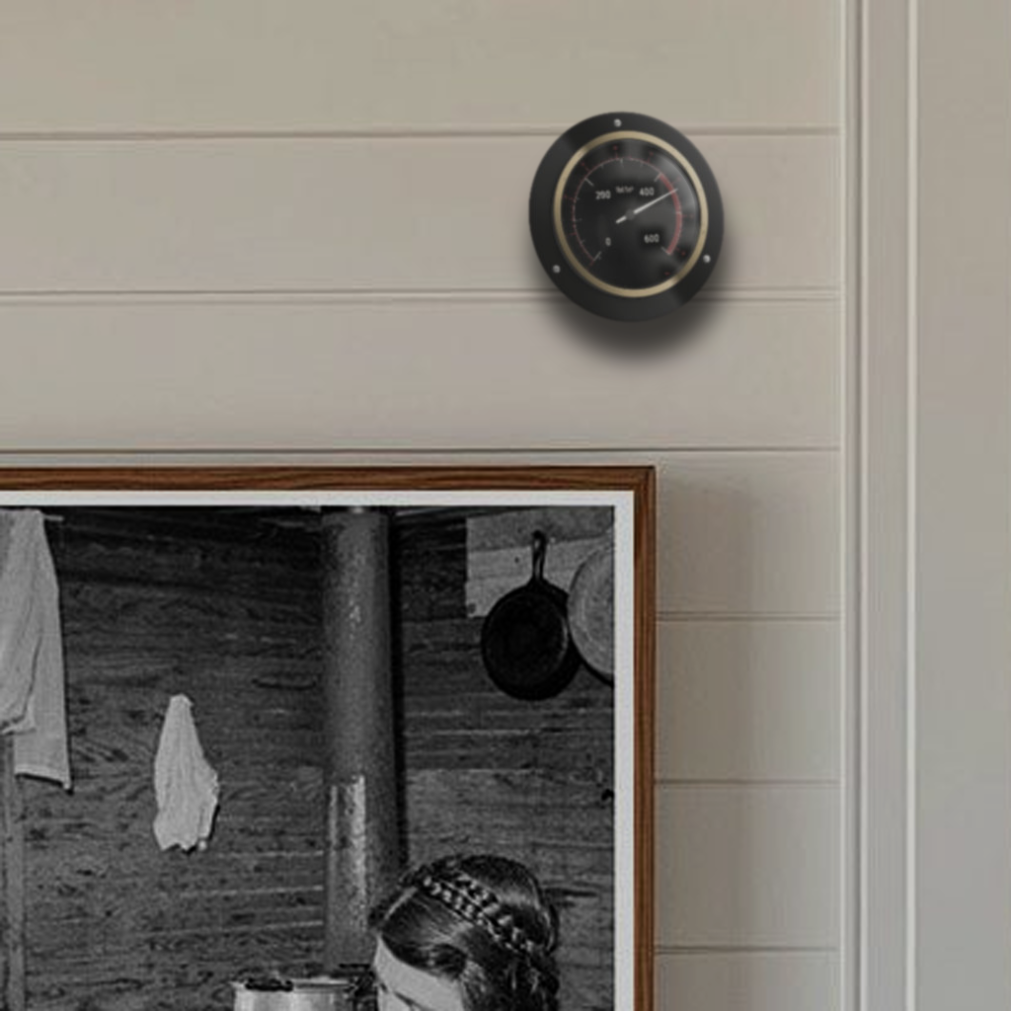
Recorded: 450 psi
